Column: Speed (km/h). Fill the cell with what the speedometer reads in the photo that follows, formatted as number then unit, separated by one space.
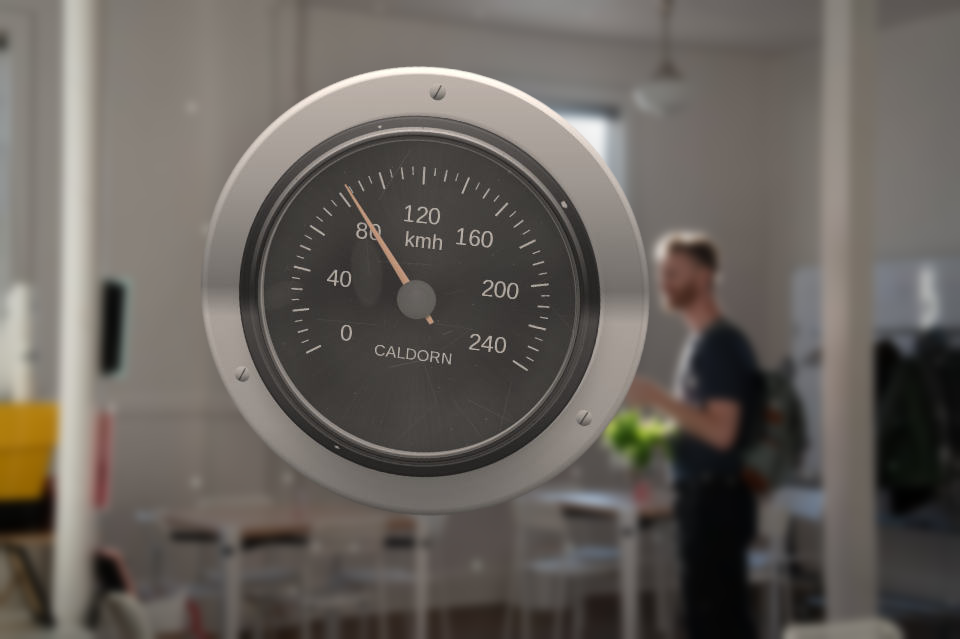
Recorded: 85 km/h
